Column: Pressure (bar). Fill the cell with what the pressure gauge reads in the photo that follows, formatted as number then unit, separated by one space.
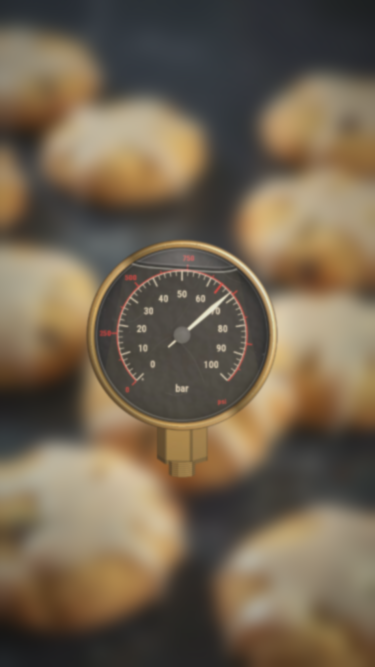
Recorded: 68 bar
